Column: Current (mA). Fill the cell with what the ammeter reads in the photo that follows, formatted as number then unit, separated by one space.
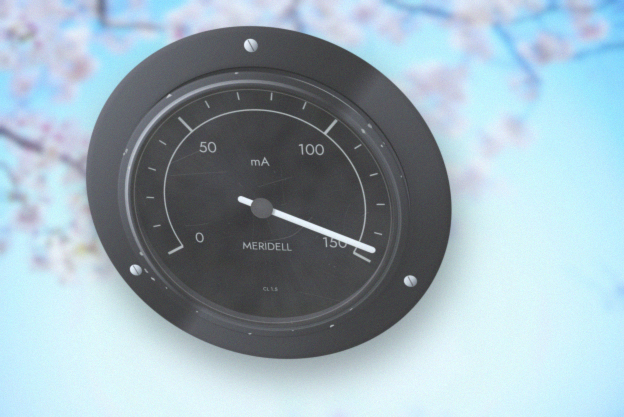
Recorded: 145 mA
